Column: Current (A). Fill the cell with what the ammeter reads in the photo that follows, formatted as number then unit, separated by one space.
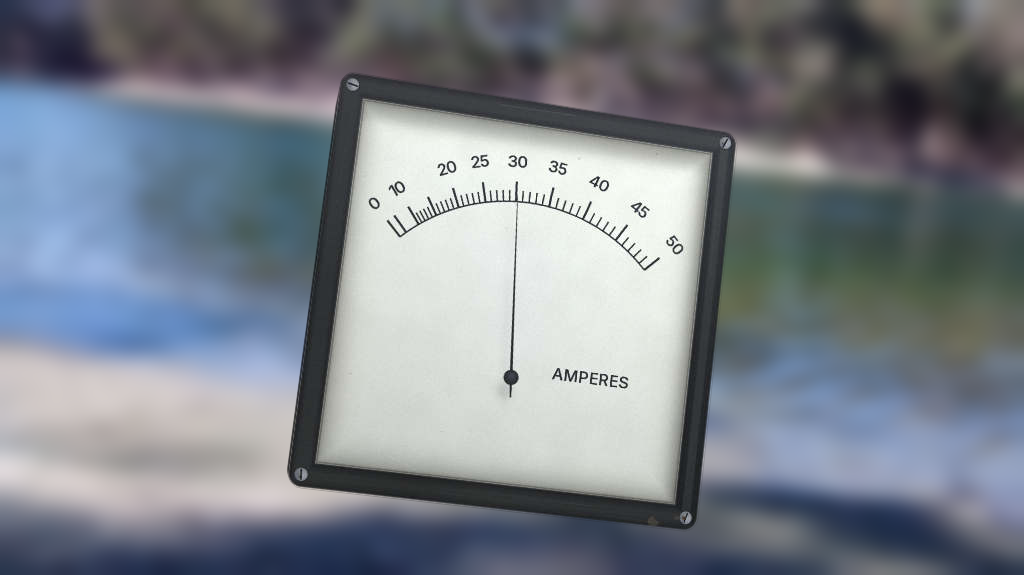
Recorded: 30 A
